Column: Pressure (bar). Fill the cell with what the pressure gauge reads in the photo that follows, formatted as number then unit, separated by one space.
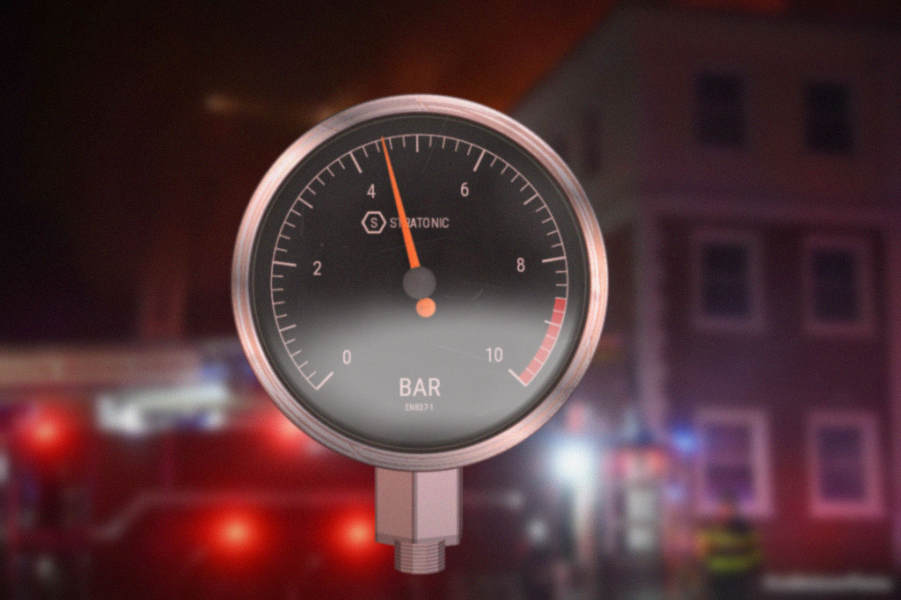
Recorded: 4.5 bar
